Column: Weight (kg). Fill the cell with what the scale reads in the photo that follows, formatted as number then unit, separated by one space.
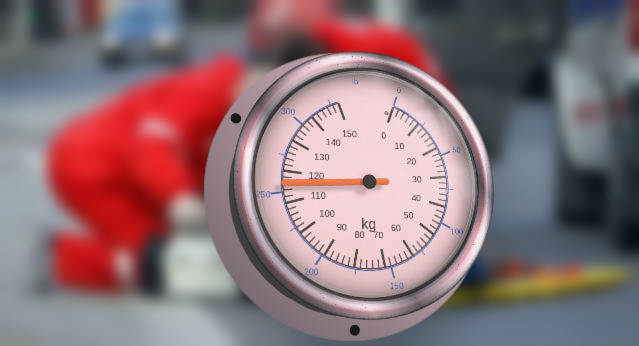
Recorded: 116 kg
